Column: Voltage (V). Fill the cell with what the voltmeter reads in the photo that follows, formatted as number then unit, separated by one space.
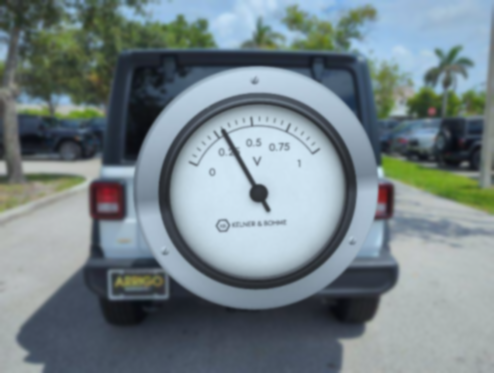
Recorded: 0.3 V
